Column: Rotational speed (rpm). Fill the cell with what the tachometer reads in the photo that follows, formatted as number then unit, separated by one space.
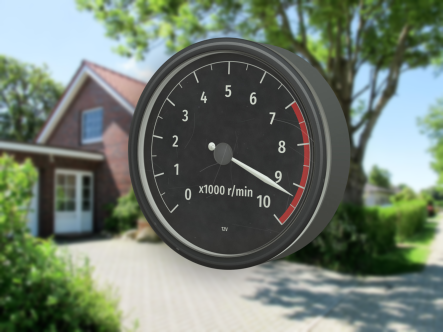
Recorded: 9250 rpm
